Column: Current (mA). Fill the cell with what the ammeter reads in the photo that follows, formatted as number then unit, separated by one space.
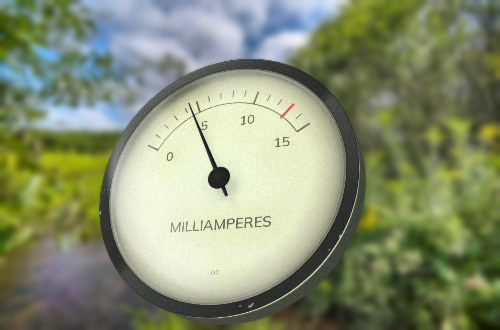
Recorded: 4.5 mA
